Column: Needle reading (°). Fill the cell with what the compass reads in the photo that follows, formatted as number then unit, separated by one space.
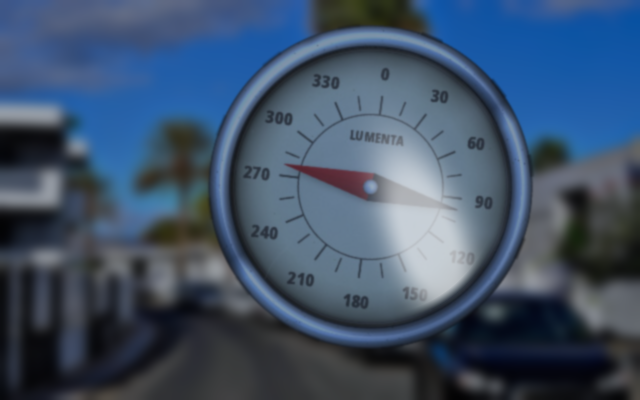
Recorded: 277.5 °
